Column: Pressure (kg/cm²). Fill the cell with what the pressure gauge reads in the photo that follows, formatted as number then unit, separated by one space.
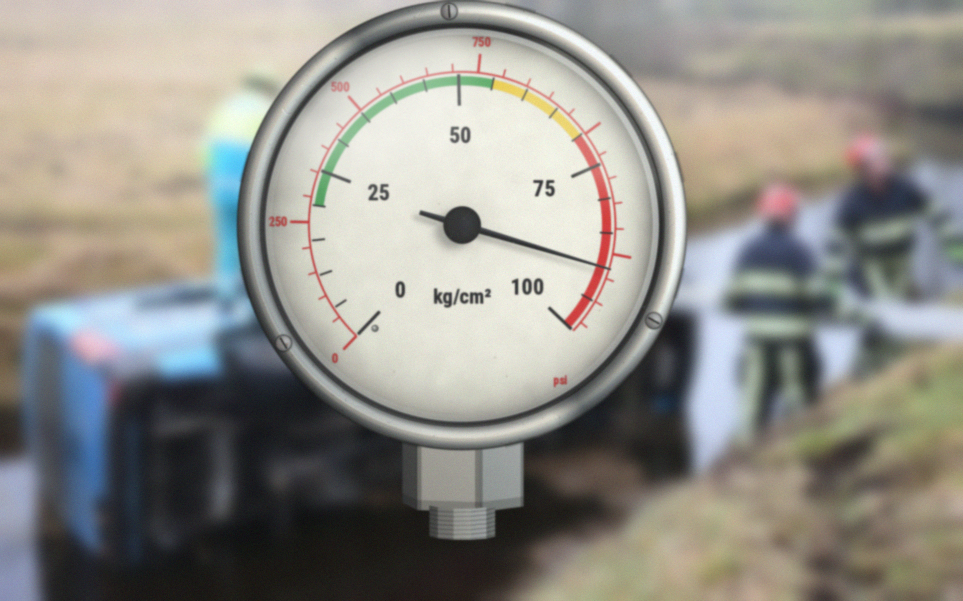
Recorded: 90 kg/cm²
